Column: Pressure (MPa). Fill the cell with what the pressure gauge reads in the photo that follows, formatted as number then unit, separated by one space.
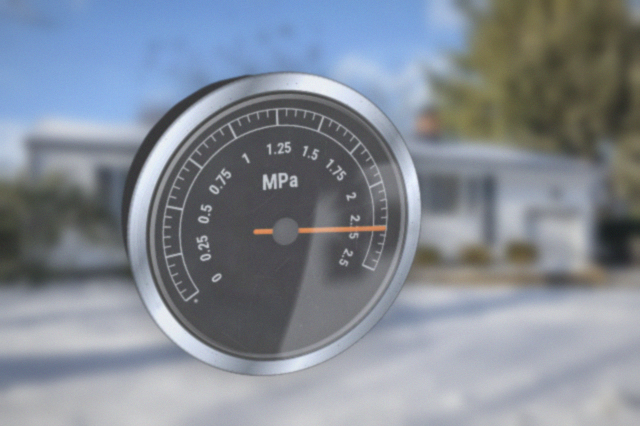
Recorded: 2.25 MPa
